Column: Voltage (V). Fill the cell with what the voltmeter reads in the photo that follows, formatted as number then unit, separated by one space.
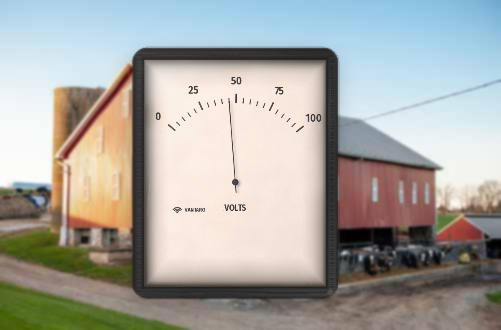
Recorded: 45 V
